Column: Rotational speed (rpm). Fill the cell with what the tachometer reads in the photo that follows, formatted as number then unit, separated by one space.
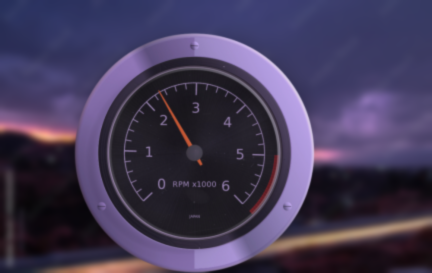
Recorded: 2300 rpm
